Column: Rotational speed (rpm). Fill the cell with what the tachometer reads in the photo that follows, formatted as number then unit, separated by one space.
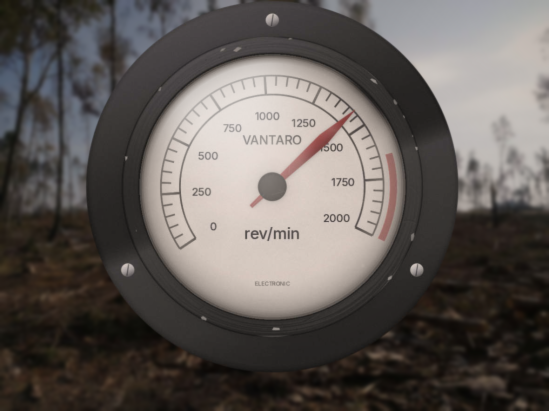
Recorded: 1425 rpm
